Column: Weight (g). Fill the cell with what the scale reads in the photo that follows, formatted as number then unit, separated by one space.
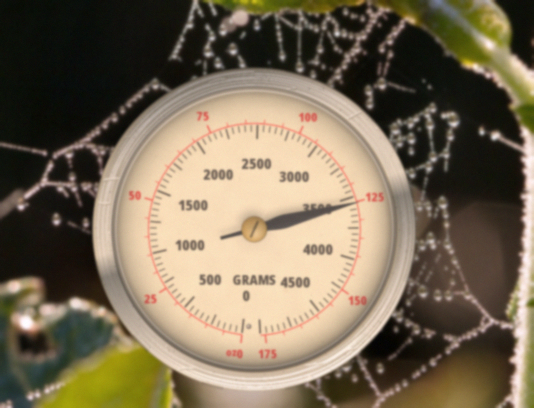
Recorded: 3550 g
